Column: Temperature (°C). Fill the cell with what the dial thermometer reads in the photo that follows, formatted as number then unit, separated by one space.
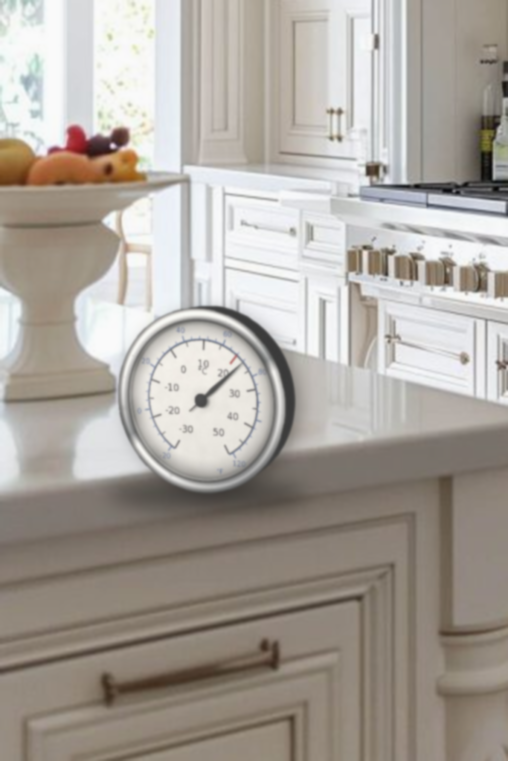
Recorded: 22.5 °C
